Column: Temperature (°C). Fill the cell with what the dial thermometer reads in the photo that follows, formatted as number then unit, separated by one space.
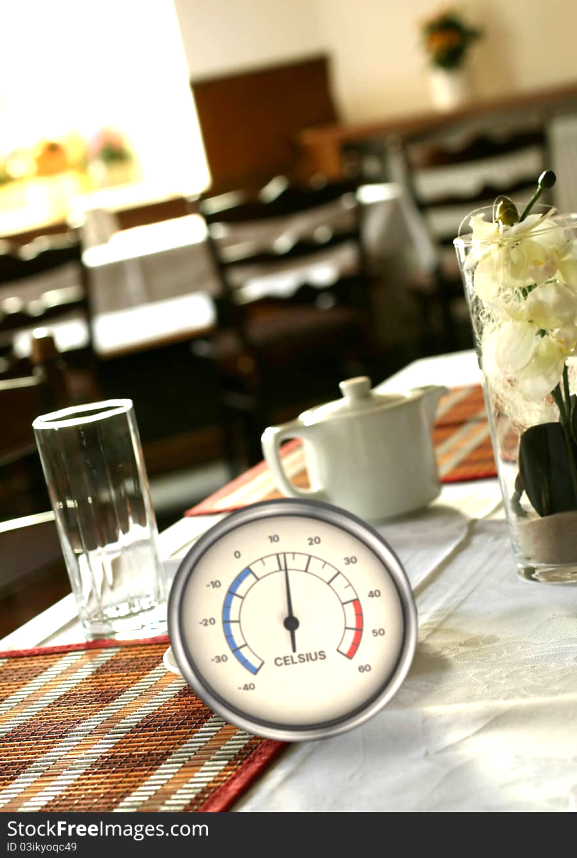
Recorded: 12.5 °C
